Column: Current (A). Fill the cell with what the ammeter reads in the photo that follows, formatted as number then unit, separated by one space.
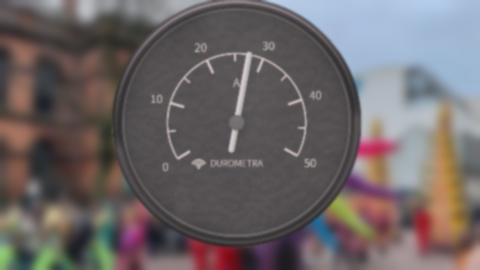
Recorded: 27.5 A
